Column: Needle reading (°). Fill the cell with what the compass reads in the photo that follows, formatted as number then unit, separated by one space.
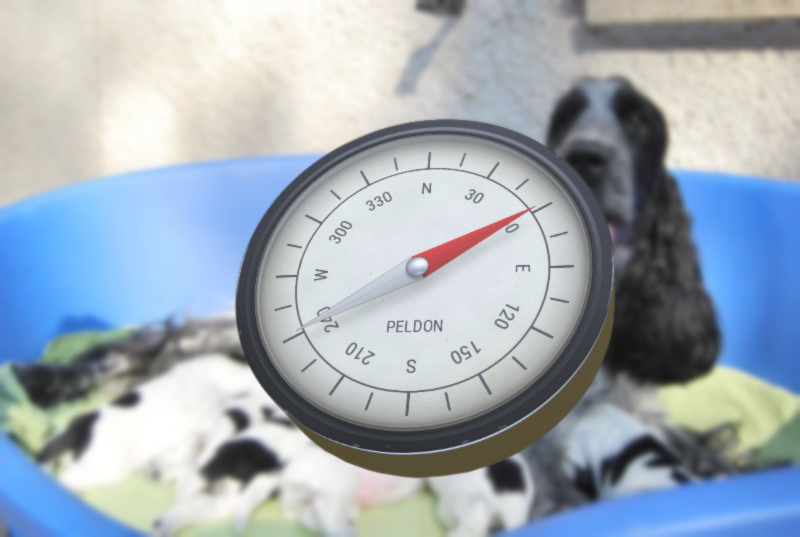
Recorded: 60 °
